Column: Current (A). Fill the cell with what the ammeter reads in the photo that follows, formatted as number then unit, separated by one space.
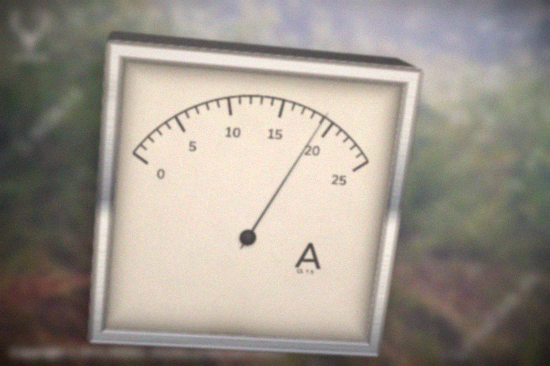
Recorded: 19 A
